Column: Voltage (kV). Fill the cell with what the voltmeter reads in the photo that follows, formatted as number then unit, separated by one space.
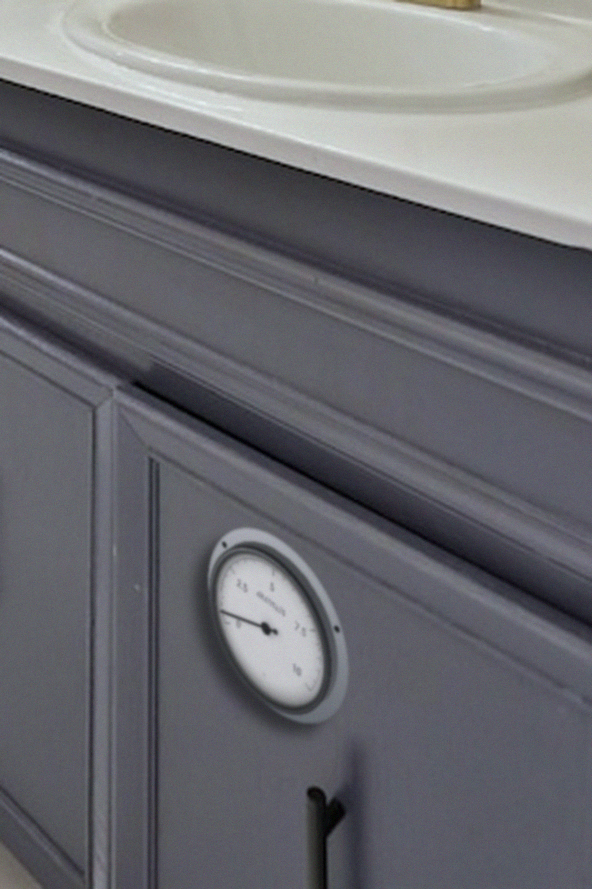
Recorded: 0.5 kV
